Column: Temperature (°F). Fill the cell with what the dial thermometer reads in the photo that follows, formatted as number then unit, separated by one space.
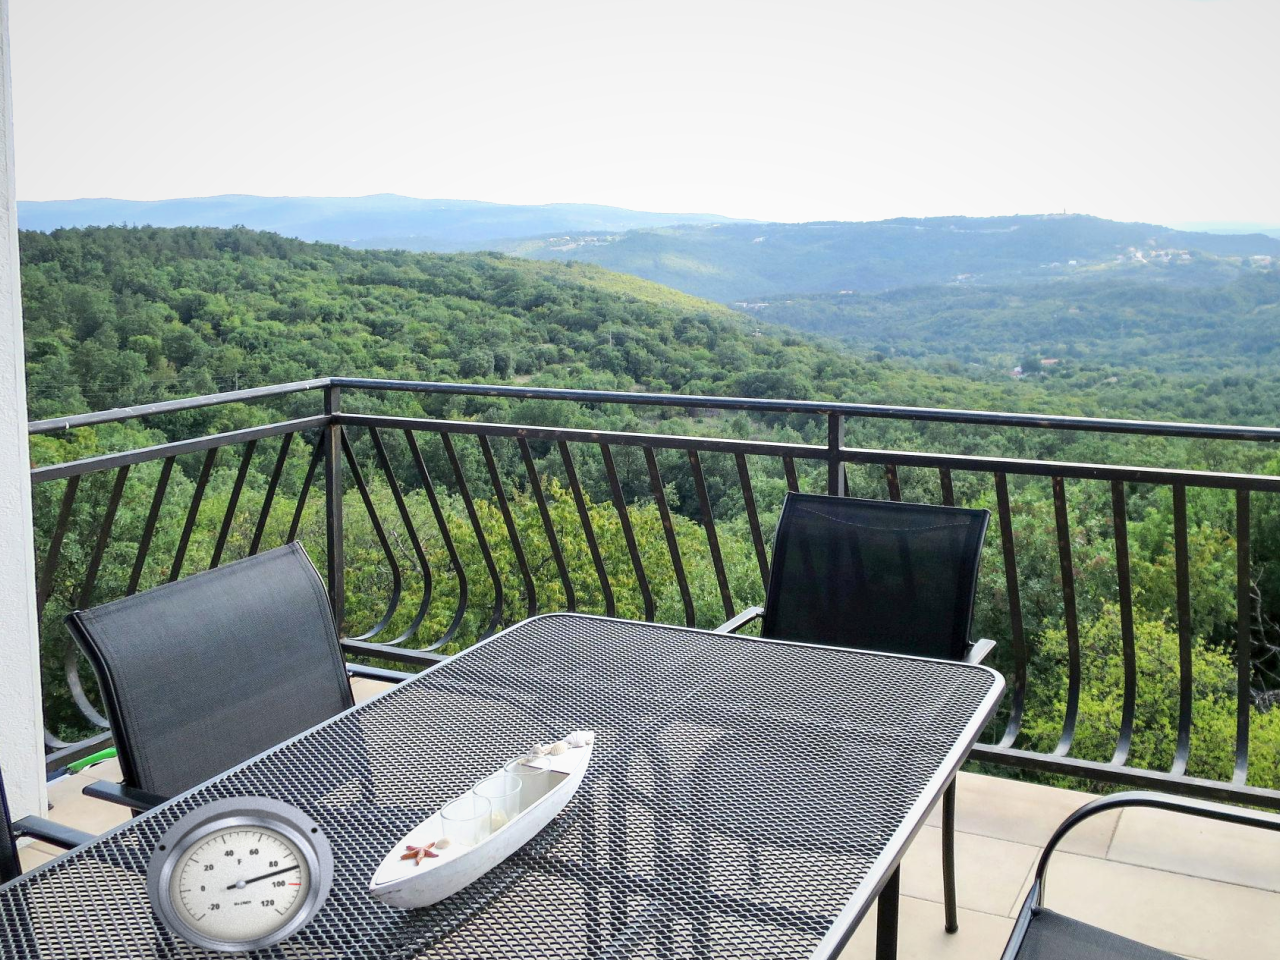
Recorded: 88 °F
